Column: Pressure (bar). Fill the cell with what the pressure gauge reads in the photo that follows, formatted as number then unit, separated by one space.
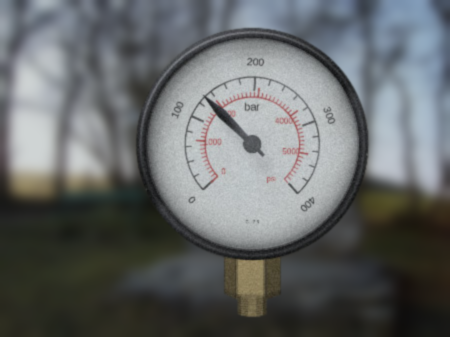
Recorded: 130 bar
